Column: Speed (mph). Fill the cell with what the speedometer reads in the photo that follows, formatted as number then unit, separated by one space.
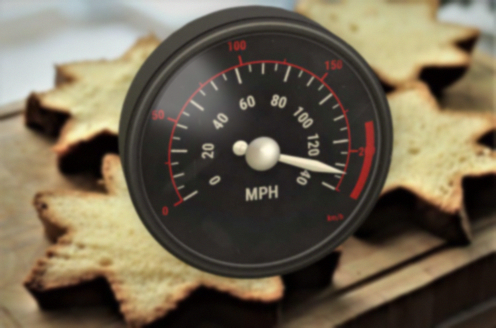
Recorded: 132.5 mph
